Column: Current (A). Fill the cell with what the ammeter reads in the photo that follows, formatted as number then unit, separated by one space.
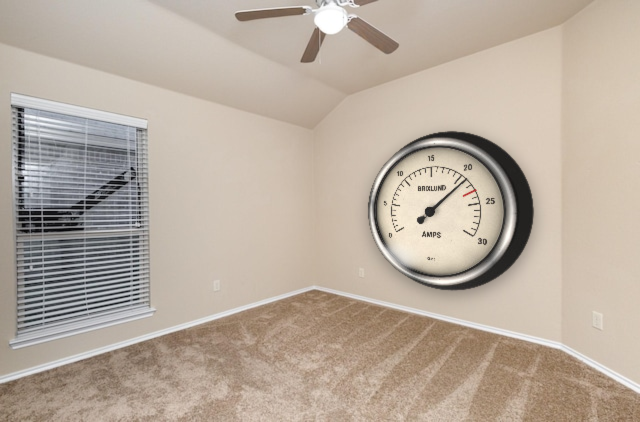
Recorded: 21 A
